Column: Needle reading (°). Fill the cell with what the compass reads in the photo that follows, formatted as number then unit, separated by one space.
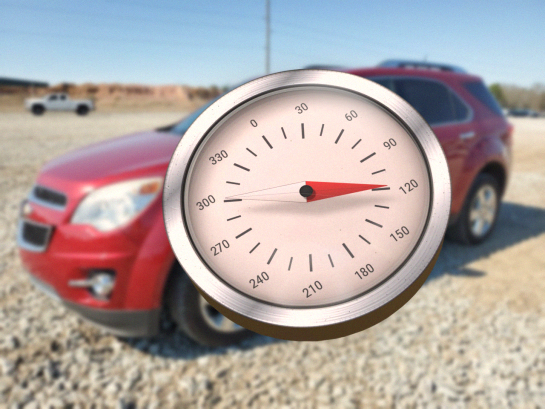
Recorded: 120 °
